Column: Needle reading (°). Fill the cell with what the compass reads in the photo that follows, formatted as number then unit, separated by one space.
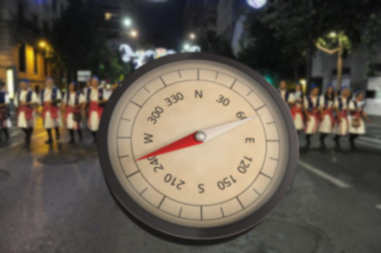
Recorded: 247.5 °
